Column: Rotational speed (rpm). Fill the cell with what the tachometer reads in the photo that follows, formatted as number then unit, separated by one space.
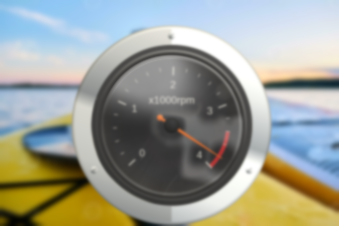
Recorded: 3800 rpm
